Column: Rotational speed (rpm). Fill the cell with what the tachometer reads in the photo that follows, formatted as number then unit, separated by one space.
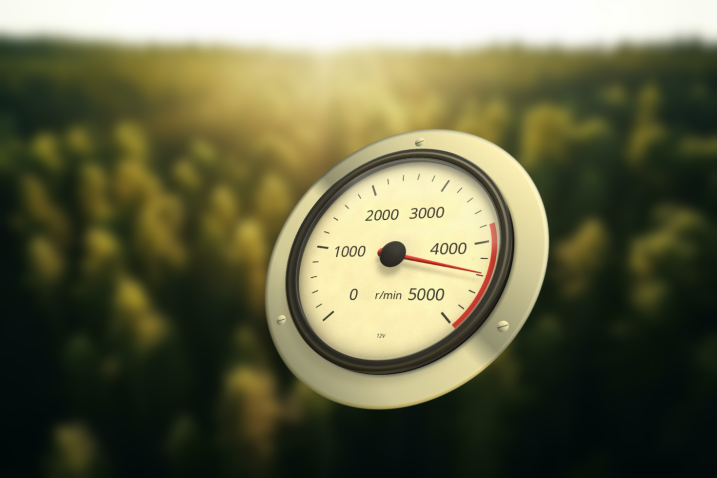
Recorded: 4400 rpm
